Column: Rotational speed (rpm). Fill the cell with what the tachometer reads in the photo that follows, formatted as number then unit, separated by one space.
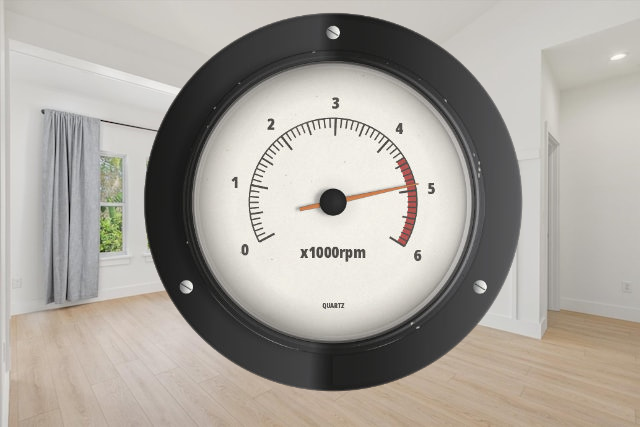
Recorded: 4900 rpm
